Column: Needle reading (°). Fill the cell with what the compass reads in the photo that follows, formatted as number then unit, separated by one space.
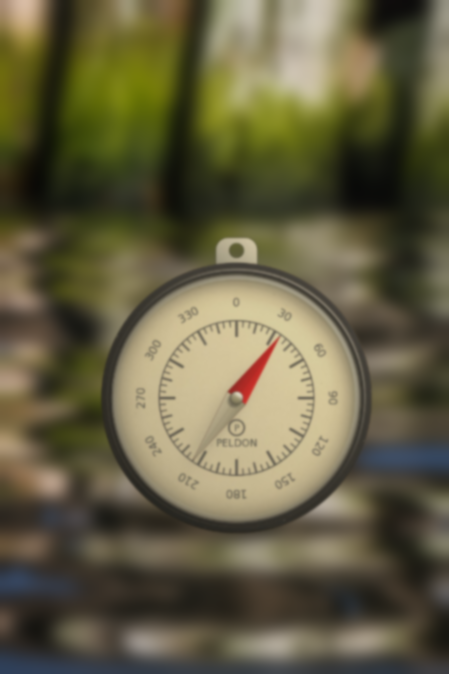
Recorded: 35 °
